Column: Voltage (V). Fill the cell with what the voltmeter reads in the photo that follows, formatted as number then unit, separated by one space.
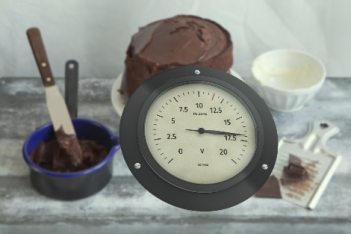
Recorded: 17 V
